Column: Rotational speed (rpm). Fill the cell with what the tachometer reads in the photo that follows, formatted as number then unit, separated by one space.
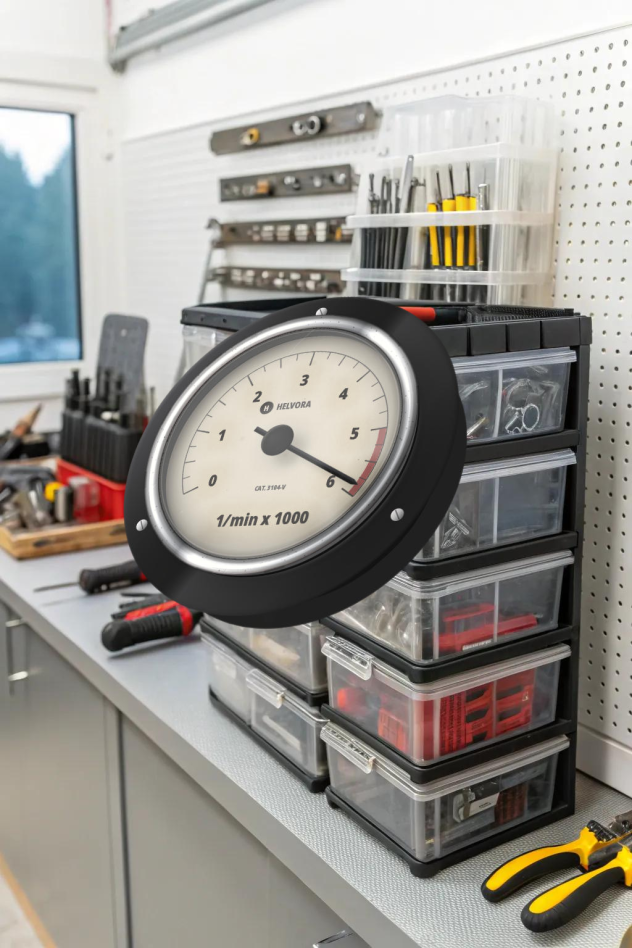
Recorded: 5875 rpm
